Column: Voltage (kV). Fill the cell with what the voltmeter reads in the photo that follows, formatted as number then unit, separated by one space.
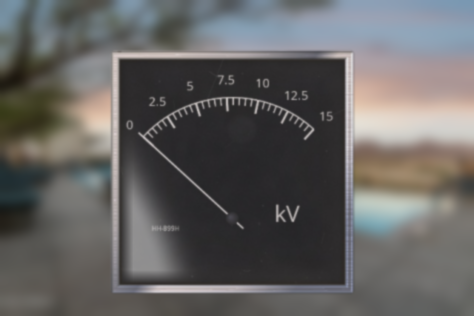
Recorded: 0 kV
